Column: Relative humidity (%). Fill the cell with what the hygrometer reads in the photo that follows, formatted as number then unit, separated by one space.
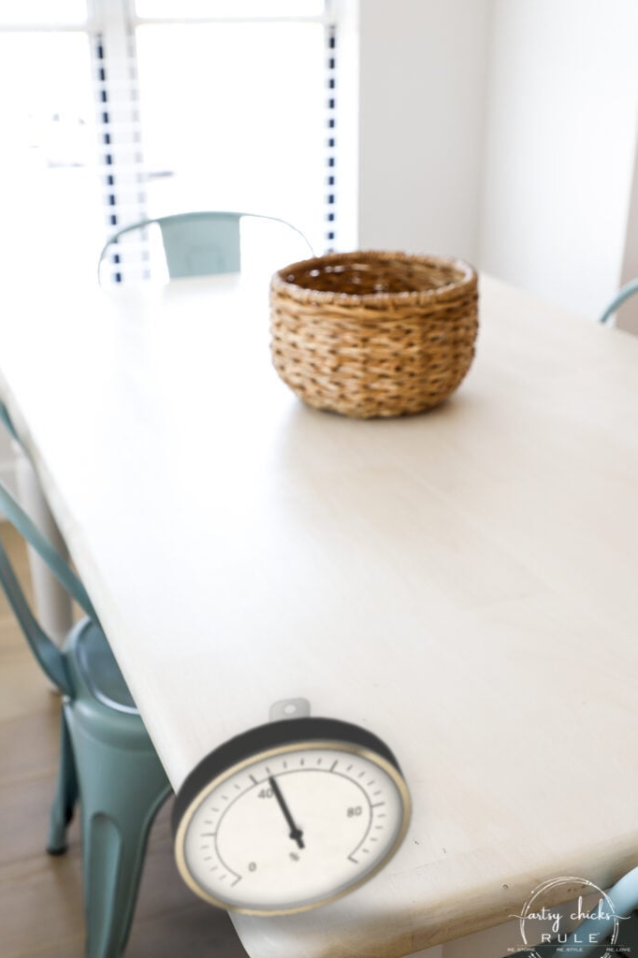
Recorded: 44 %
